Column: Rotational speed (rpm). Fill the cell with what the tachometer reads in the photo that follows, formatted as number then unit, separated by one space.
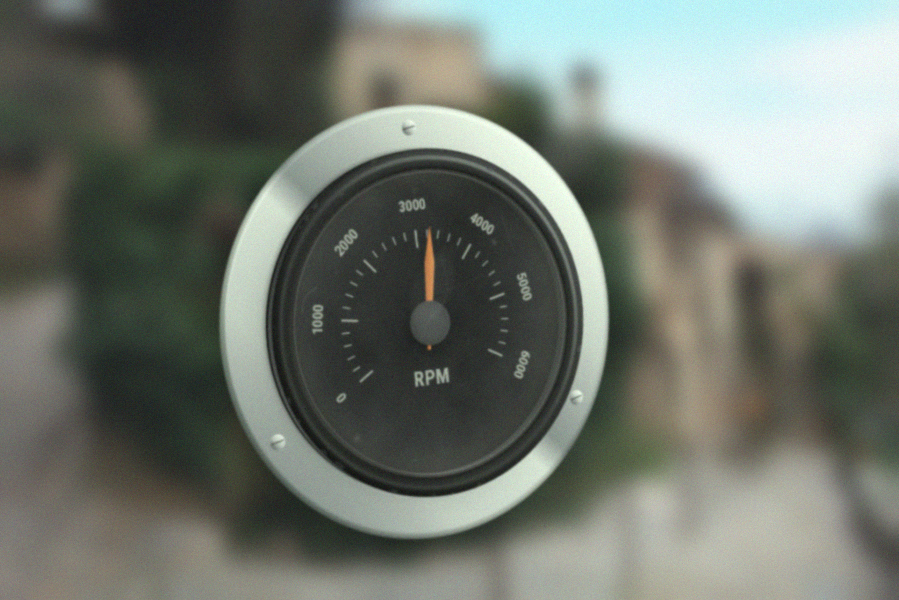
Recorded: 3200 rpm
